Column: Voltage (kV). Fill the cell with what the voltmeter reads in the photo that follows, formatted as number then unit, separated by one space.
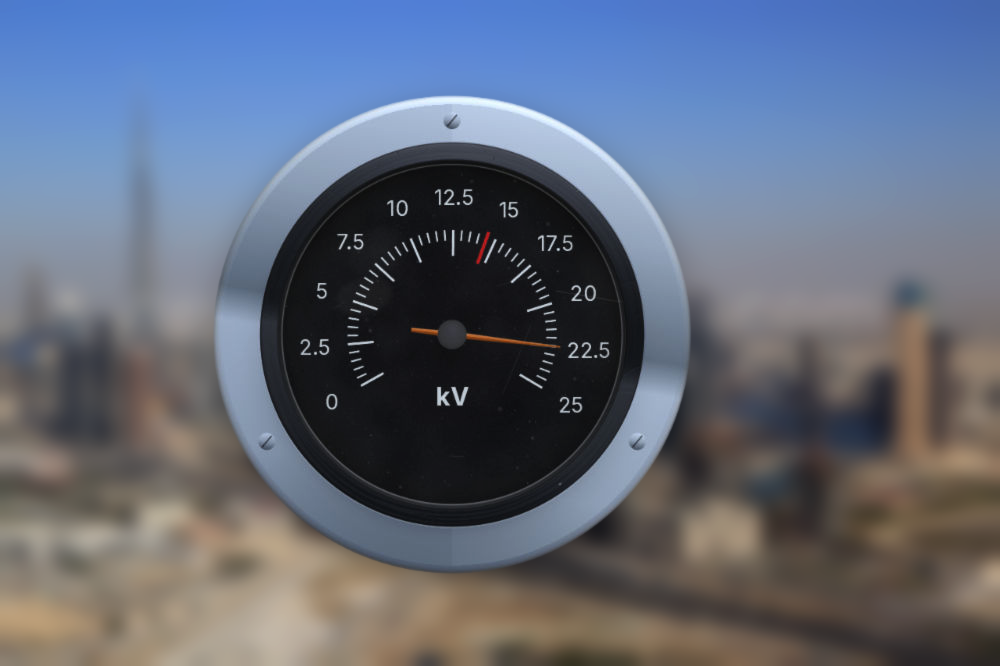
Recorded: 22.5 kV
